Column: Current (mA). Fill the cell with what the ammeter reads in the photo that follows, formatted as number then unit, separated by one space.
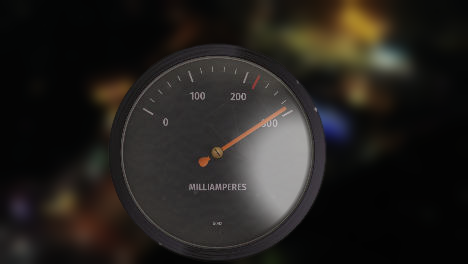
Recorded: 290 mA
